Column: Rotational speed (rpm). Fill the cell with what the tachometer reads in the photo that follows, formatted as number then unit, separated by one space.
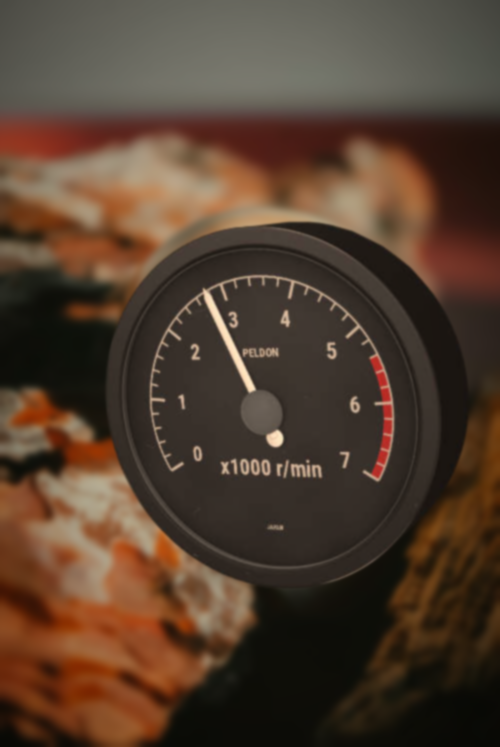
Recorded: 2800 rpm
